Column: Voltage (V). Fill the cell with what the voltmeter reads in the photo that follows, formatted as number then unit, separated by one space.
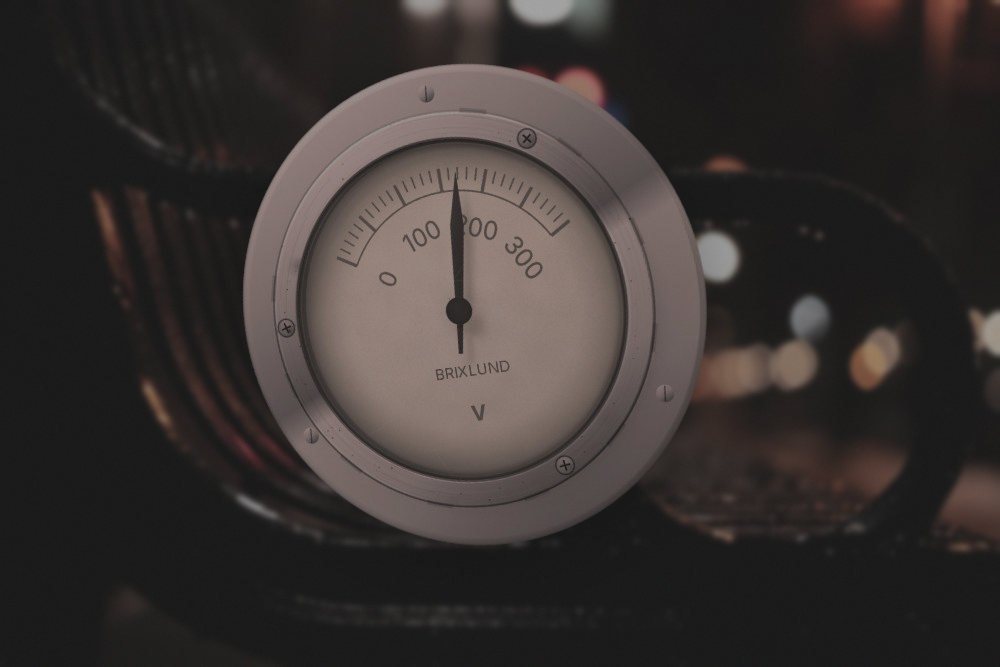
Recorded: 170 V
